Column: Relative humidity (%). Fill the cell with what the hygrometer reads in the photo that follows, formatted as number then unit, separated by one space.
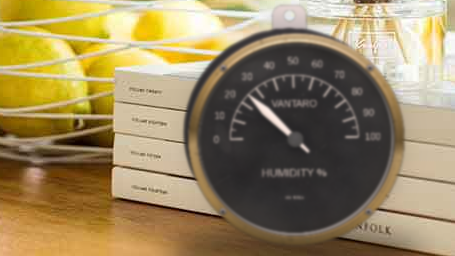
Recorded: 25 %
